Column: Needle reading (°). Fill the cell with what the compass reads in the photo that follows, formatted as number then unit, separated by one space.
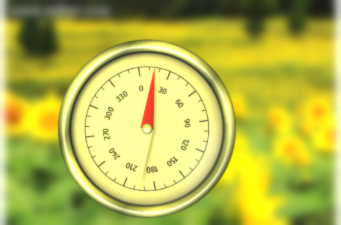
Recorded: 15 °
